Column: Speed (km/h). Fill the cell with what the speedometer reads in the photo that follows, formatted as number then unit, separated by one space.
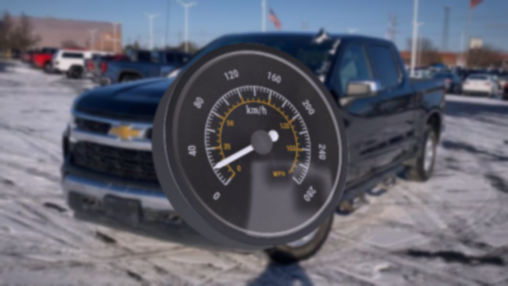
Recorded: 20 km/h
